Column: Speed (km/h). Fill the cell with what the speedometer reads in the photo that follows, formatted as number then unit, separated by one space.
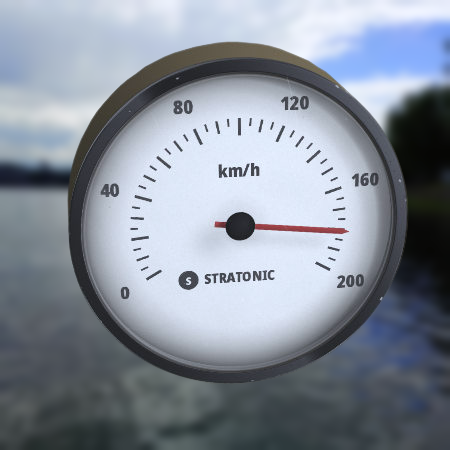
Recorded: 180 km/h
